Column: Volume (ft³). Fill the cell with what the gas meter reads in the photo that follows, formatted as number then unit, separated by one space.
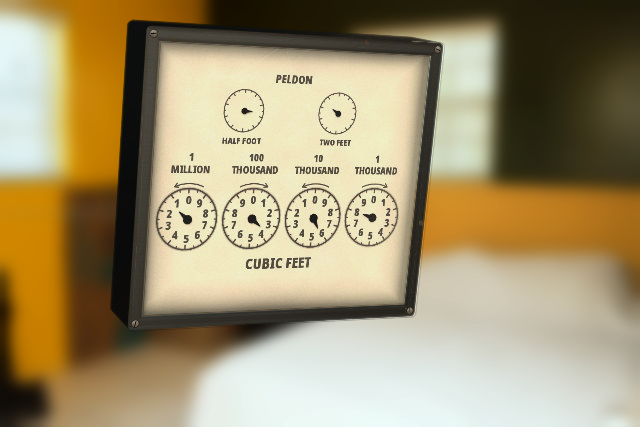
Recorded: 135800 ft³
